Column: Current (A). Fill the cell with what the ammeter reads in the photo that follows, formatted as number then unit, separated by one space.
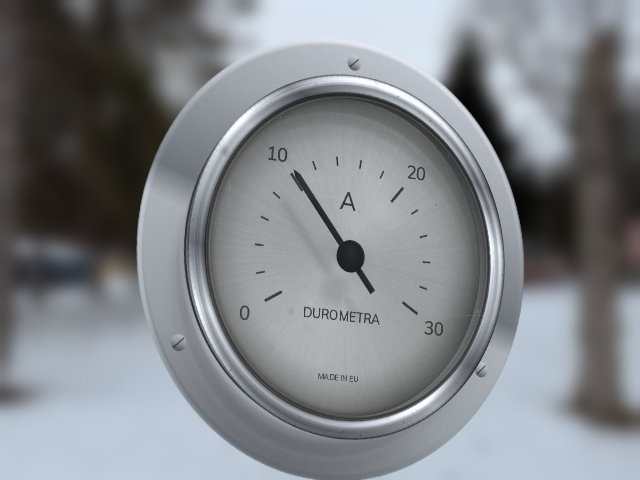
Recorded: 10 A
